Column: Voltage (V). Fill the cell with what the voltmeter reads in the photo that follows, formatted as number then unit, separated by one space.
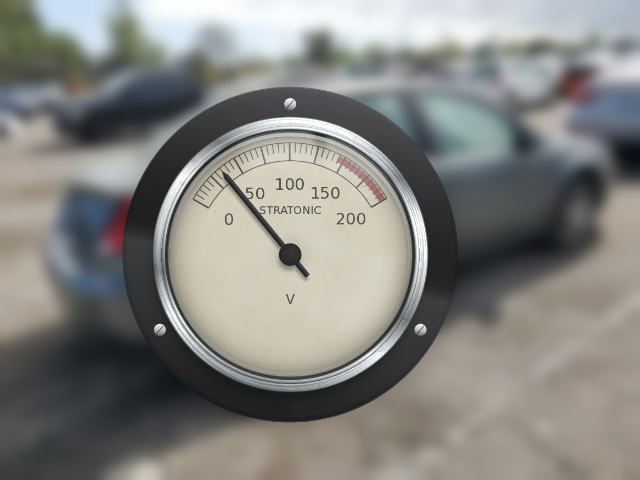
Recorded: 35 V
